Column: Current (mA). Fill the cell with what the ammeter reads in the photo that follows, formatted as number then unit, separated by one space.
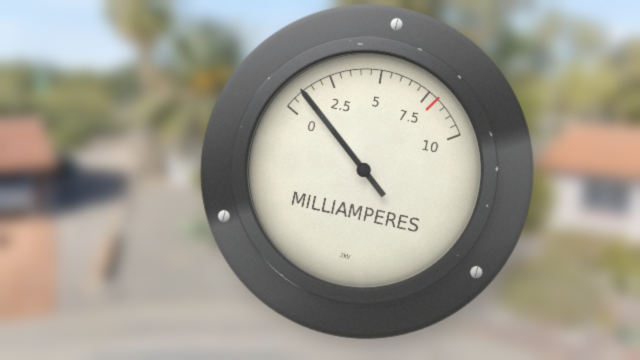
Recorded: 1 mA
